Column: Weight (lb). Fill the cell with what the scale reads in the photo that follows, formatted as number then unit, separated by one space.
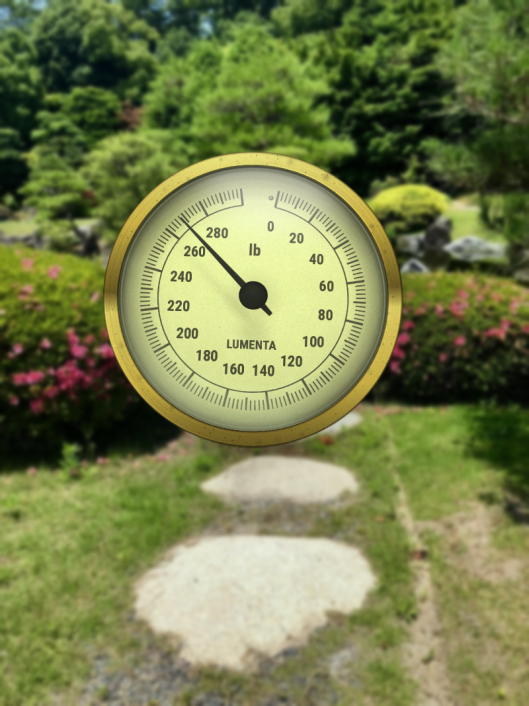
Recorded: 268 lb
